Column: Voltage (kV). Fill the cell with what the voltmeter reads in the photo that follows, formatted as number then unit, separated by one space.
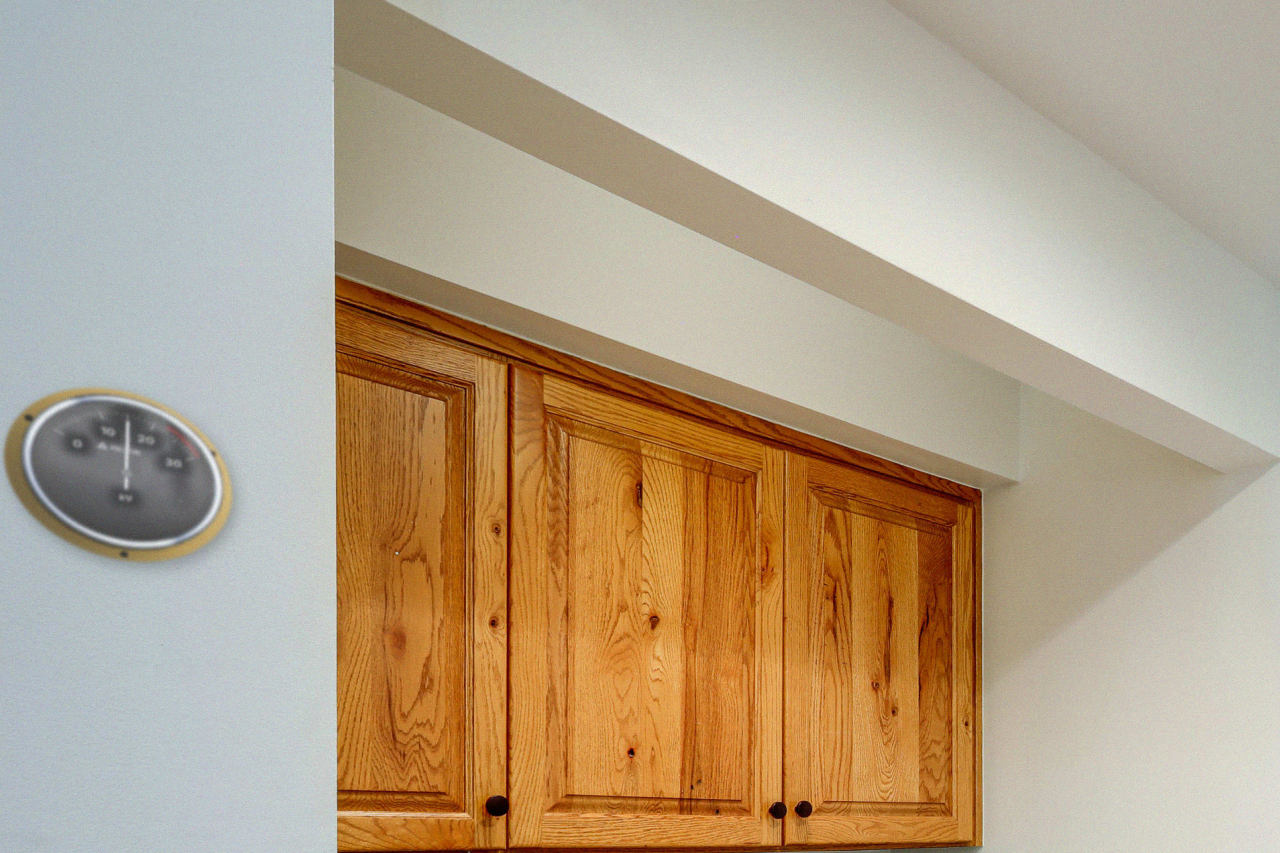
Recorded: 15 kV
